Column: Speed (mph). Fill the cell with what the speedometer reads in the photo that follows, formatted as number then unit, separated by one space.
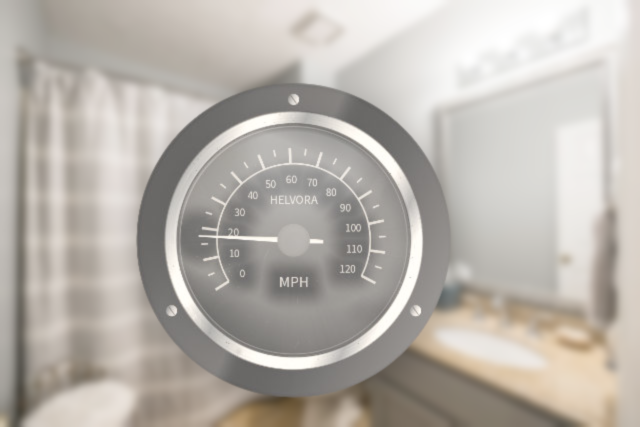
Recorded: 17.5 mph
